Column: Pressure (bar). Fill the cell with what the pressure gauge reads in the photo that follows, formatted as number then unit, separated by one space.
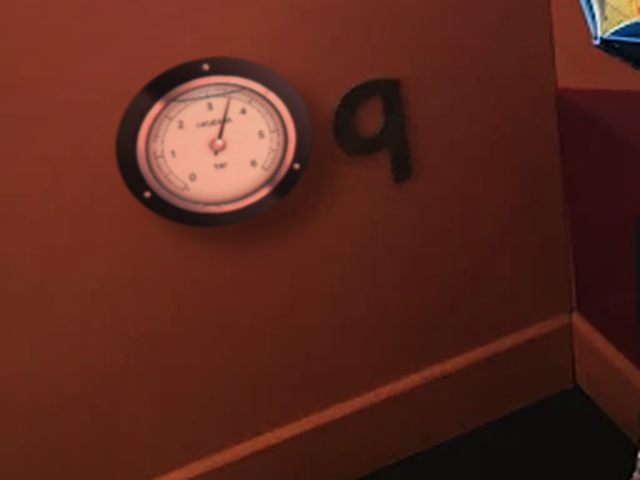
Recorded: 3.5 bar
